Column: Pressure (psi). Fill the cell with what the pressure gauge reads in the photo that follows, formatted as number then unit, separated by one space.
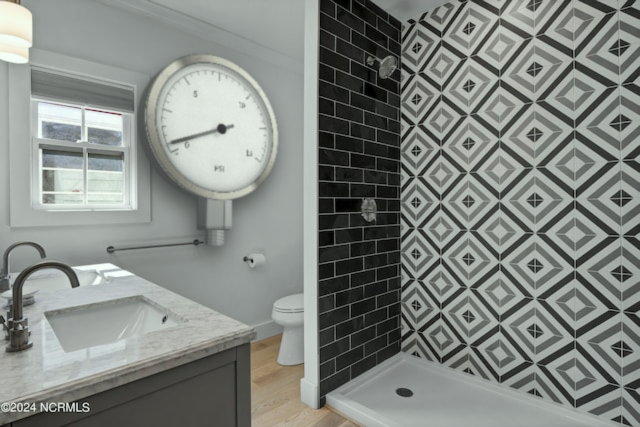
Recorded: 0.5 psi
